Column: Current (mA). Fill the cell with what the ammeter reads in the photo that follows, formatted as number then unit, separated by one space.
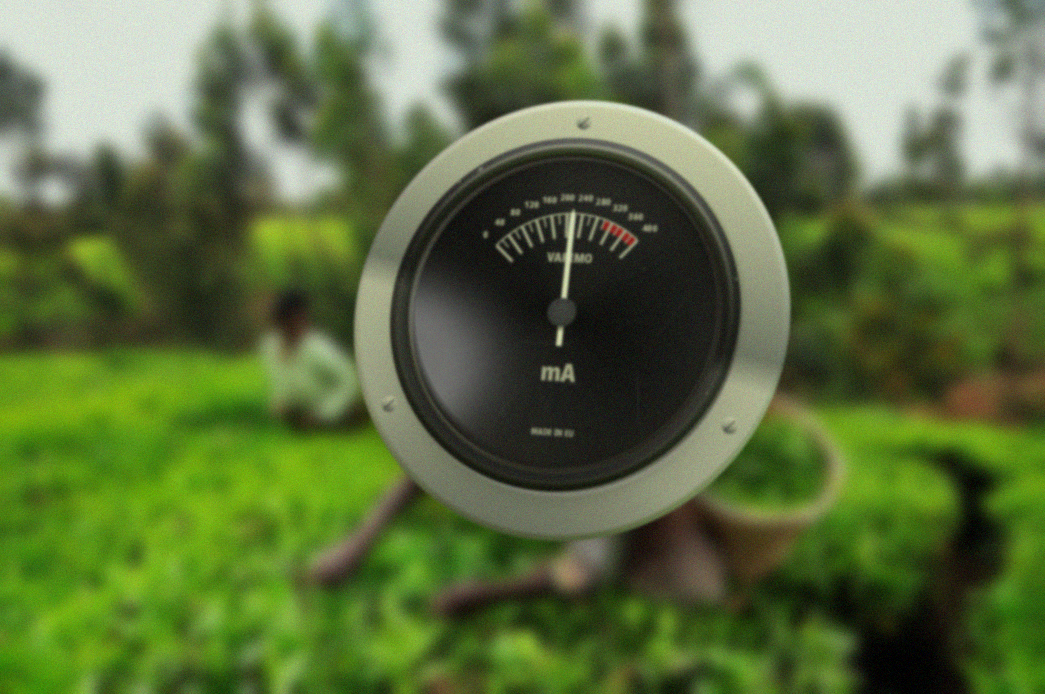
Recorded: 220 mA
